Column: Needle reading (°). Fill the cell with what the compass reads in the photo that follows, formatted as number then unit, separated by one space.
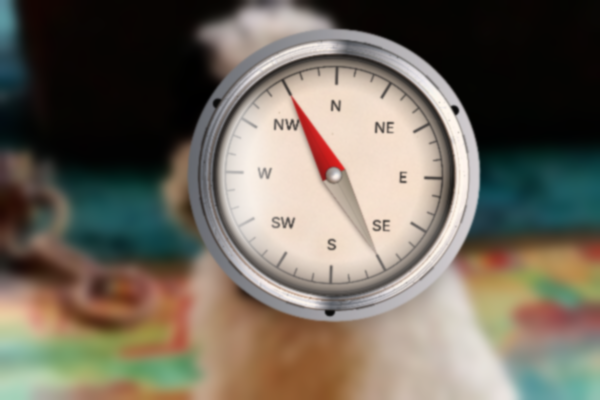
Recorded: 330 °
